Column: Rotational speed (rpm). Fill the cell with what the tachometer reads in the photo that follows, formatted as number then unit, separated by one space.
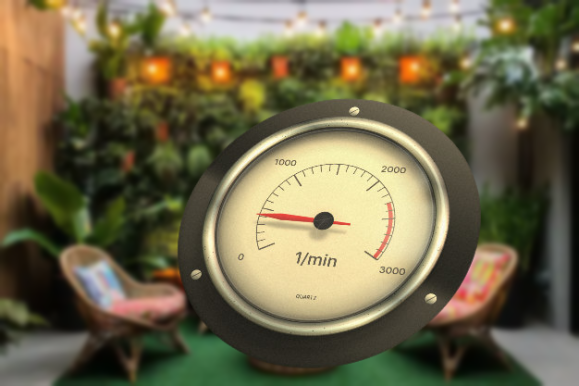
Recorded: 400 rpm
